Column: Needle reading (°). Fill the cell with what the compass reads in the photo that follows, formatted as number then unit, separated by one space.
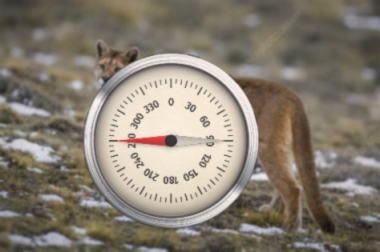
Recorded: 270 °
